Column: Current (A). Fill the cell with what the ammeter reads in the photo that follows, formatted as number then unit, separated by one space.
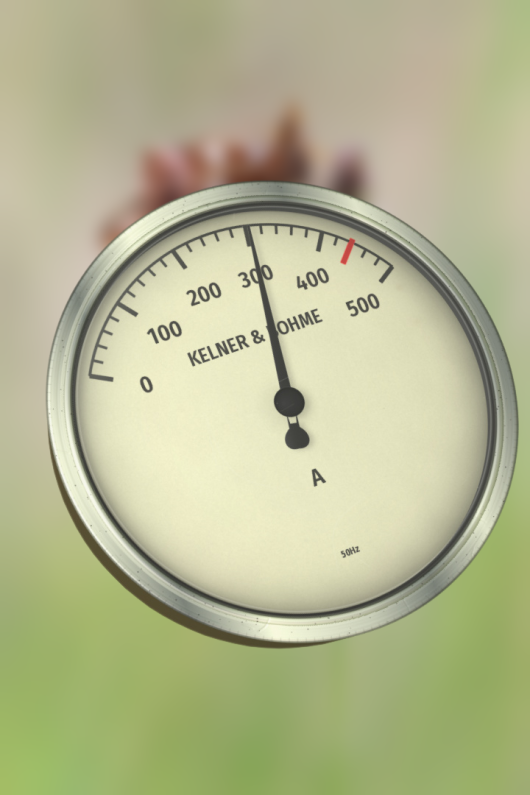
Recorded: 300 A
